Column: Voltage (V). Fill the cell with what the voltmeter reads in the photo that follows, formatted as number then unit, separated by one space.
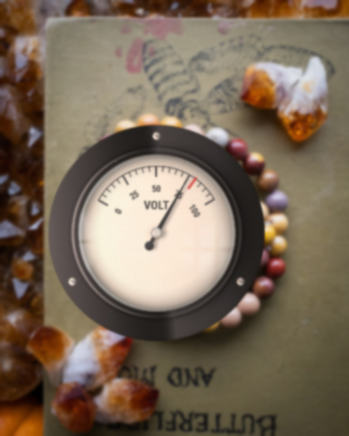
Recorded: 75 V
